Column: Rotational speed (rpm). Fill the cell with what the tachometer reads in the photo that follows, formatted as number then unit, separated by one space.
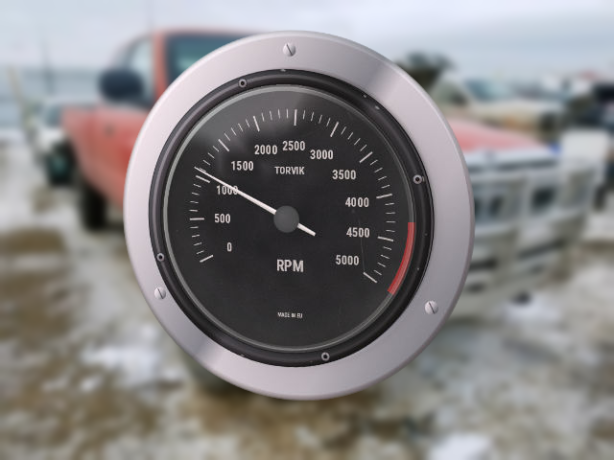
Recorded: 1100 rpm
